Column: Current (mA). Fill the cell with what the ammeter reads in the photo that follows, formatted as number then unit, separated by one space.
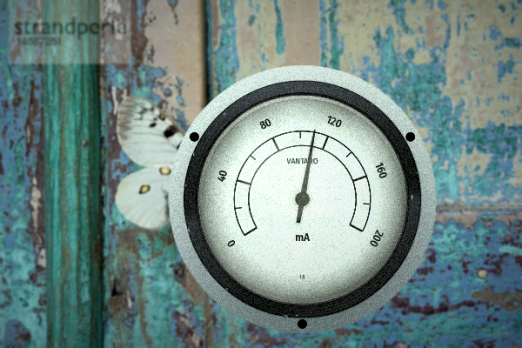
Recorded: 110 mA
